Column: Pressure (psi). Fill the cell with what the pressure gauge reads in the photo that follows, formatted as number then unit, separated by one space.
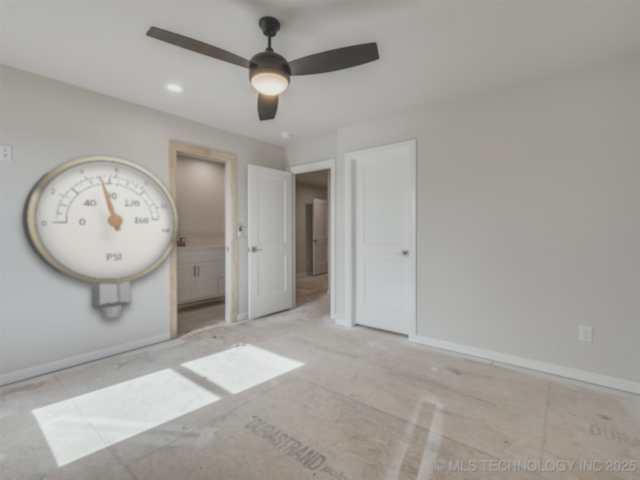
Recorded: 70 psi
